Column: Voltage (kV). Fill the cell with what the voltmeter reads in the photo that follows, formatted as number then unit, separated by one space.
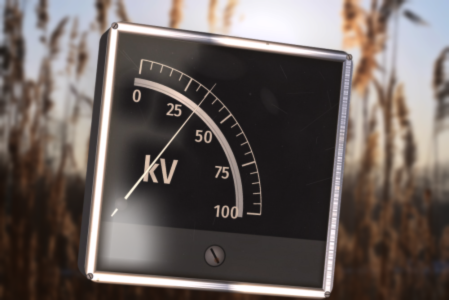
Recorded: 35 kV
